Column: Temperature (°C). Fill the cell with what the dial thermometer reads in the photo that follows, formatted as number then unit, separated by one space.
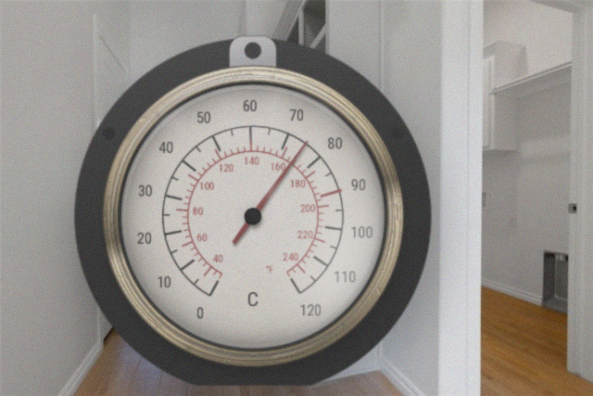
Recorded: 75 °C
